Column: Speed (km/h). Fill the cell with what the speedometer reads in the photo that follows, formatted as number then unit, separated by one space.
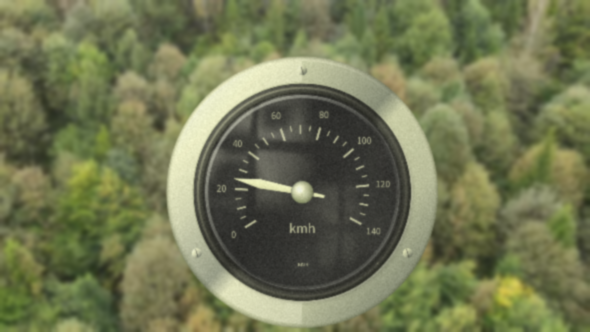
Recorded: 25 km/h
